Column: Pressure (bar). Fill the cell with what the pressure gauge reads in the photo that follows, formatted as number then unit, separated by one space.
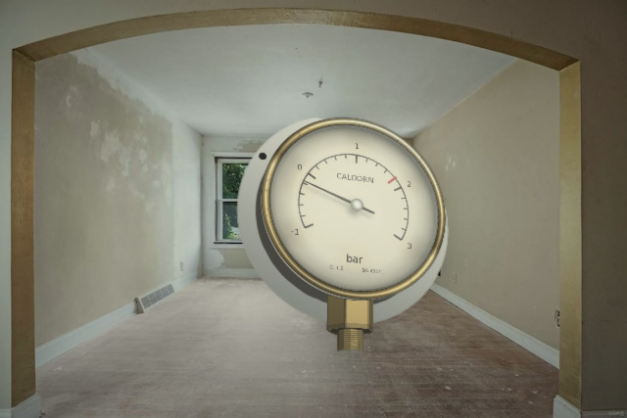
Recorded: -0.2 bar
